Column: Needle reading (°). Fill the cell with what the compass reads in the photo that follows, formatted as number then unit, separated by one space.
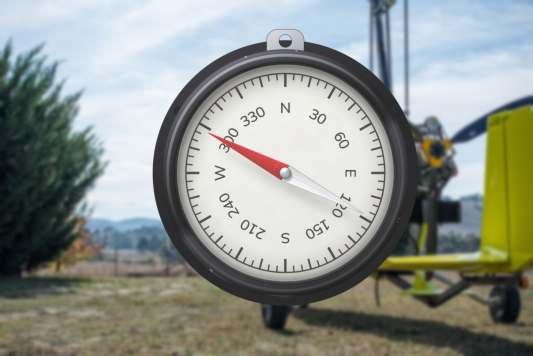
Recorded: 297.5 °
